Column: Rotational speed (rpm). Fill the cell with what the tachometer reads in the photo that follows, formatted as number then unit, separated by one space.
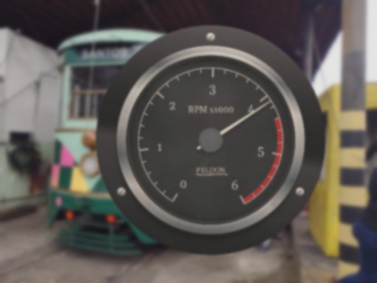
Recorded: 4100 rpm
